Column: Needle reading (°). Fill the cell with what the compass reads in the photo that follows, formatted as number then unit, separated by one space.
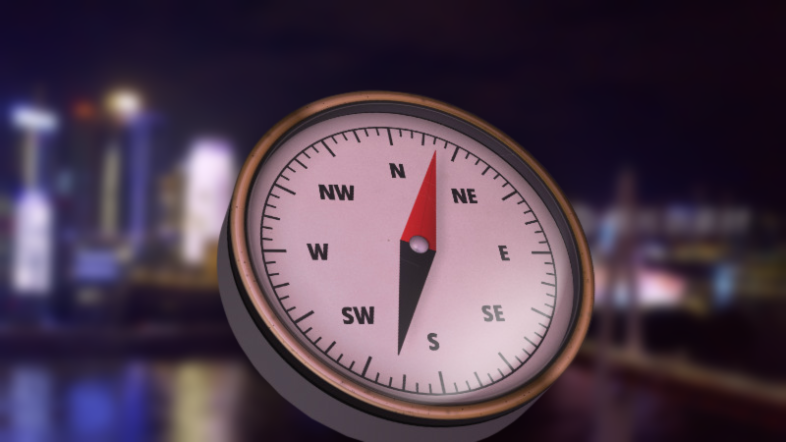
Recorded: 20 °
